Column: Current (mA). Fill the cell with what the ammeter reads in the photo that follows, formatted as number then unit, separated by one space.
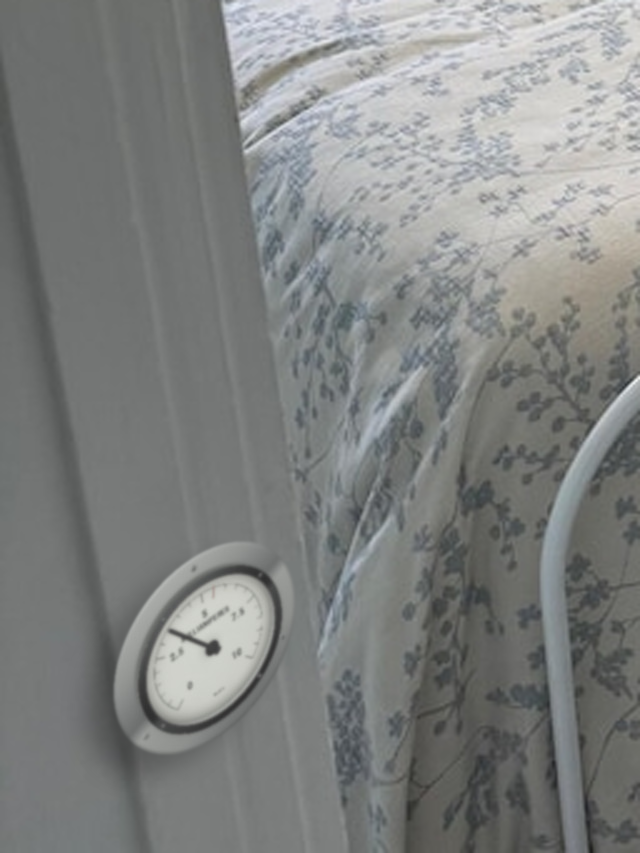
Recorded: 3.5 mA
